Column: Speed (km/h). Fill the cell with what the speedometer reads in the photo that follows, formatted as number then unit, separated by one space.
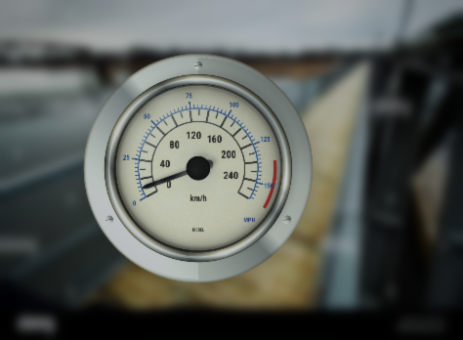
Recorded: 10 km/h
